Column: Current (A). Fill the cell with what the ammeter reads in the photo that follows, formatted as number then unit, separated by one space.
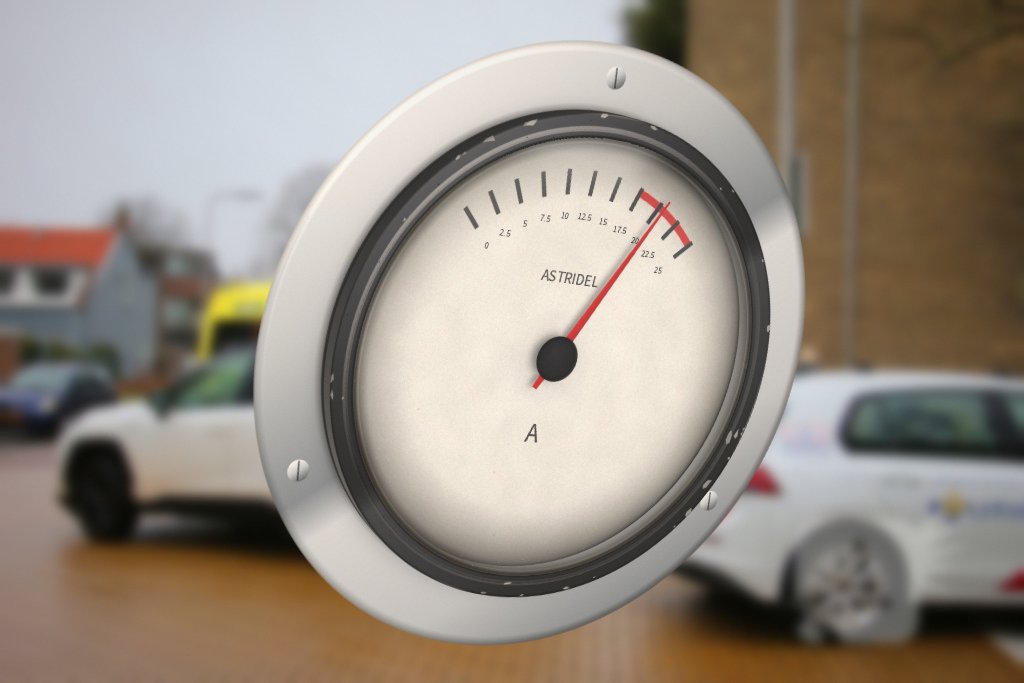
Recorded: 20 A
